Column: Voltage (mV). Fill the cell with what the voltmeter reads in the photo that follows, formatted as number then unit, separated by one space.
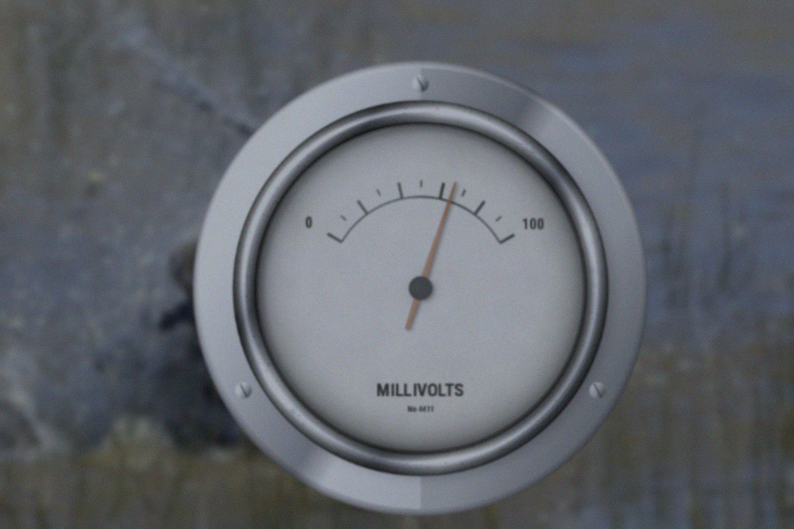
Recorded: 65 mV
